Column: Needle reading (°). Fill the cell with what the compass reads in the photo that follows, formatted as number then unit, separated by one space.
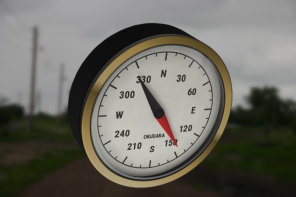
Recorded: 145 °
